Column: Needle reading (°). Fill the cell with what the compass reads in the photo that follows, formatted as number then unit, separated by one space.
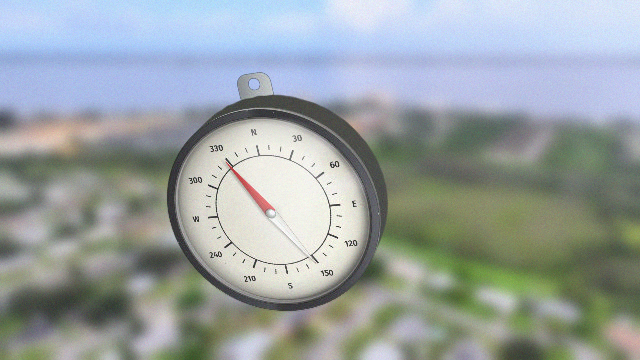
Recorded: 330 °
